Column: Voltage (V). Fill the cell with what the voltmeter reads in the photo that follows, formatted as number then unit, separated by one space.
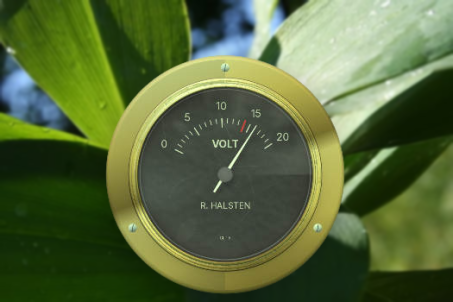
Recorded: 16 V
